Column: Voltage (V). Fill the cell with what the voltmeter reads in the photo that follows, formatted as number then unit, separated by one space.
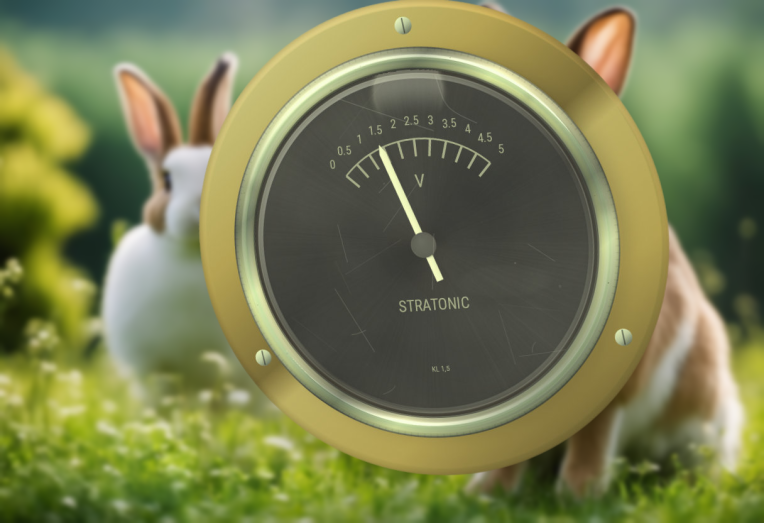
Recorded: 1.5 V
